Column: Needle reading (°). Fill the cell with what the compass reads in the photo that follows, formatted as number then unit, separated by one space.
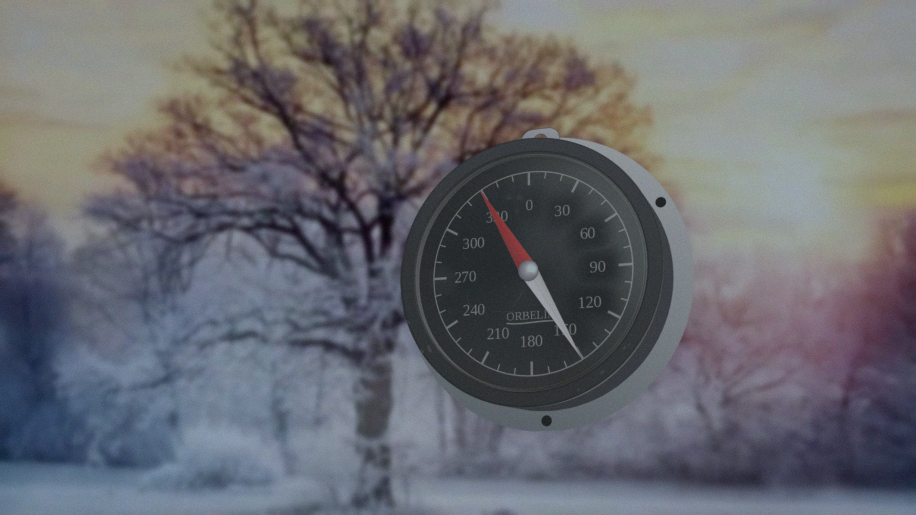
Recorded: 330 °
